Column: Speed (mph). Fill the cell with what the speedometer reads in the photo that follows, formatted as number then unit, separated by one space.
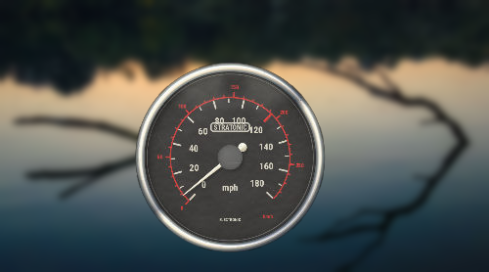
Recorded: 5 mph
